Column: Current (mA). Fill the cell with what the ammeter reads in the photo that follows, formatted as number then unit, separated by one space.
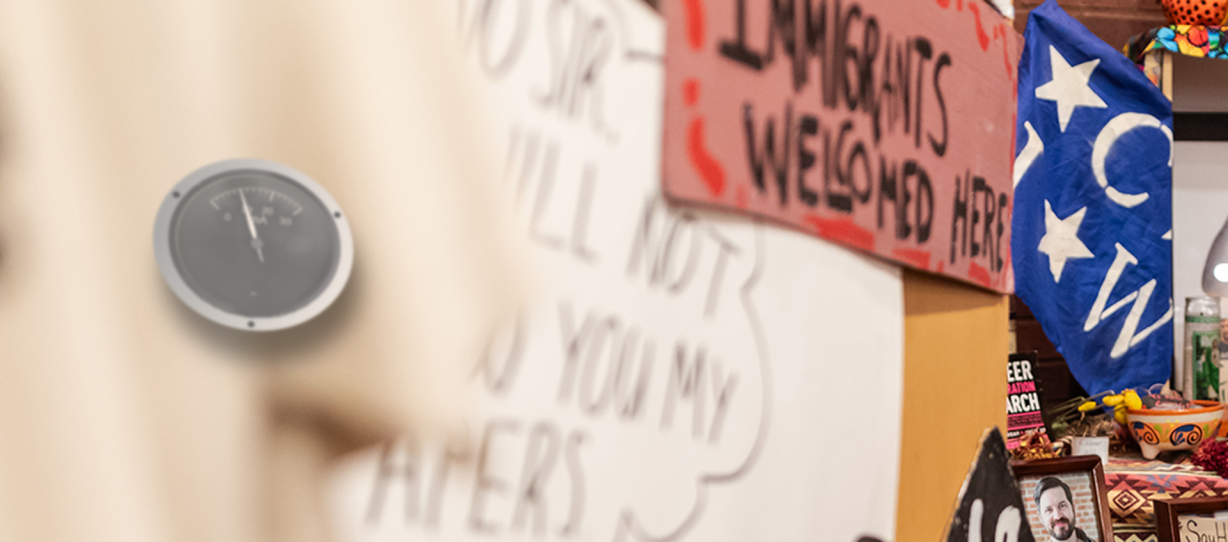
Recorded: 10 mA
